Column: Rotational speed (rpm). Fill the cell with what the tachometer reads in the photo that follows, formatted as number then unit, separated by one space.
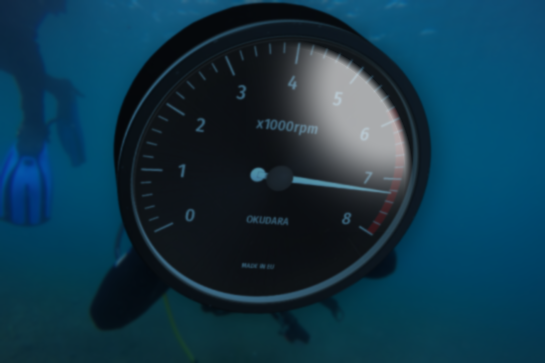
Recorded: 7200 rpm
